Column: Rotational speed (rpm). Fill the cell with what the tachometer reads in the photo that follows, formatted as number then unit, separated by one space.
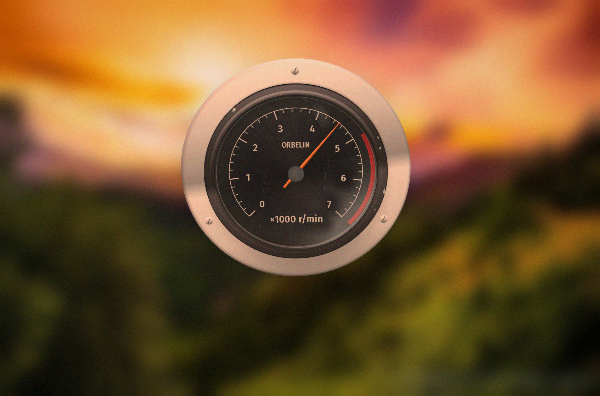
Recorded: 4500 rpm
